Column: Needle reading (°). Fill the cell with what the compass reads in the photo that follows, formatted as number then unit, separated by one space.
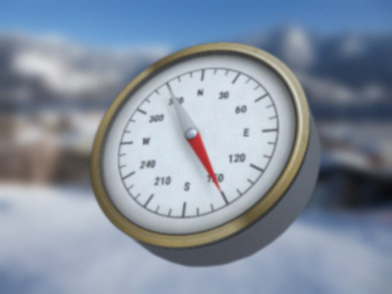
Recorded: 150 °
